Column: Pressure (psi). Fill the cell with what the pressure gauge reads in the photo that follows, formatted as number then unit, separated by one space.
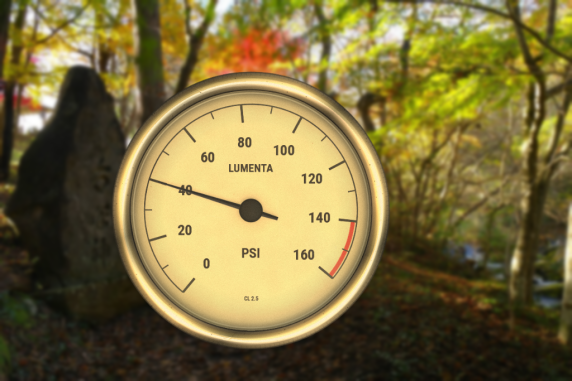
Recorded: 40 psi
